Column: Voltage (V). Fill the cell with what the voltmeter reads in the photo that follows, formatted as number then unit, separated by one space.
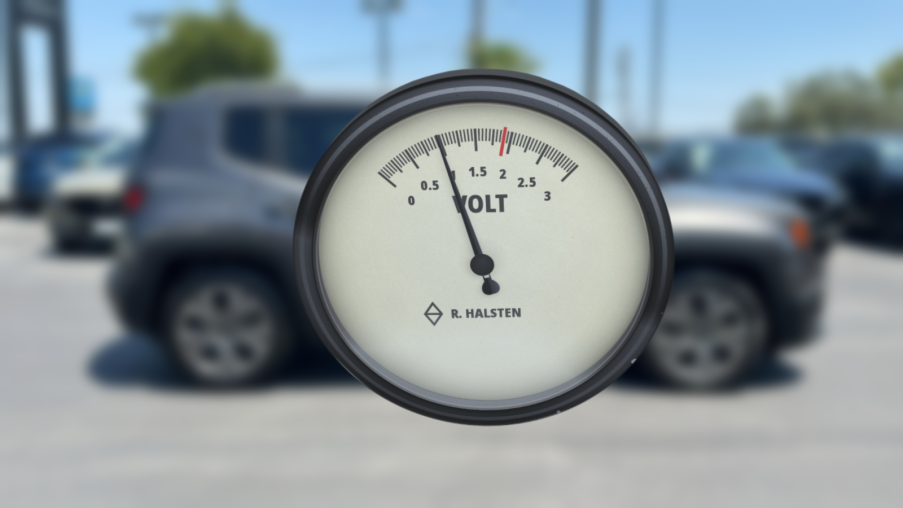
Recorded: 1 V
